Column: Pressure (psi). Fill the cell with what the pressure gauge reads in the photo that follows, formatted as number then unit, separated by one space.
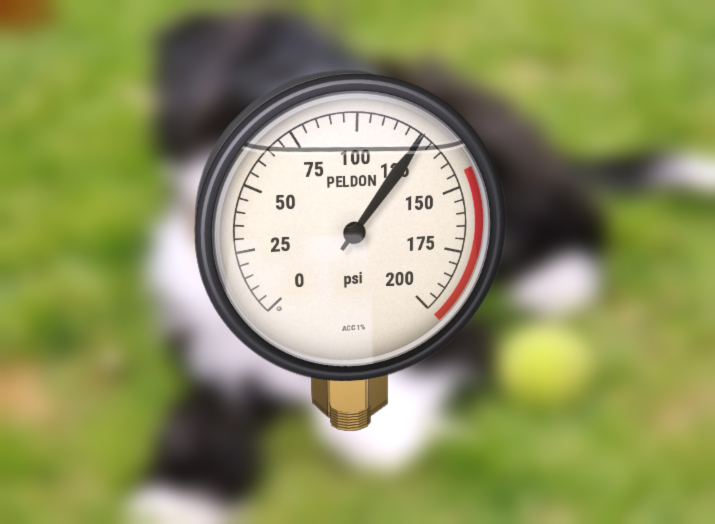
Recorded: 125 psi
